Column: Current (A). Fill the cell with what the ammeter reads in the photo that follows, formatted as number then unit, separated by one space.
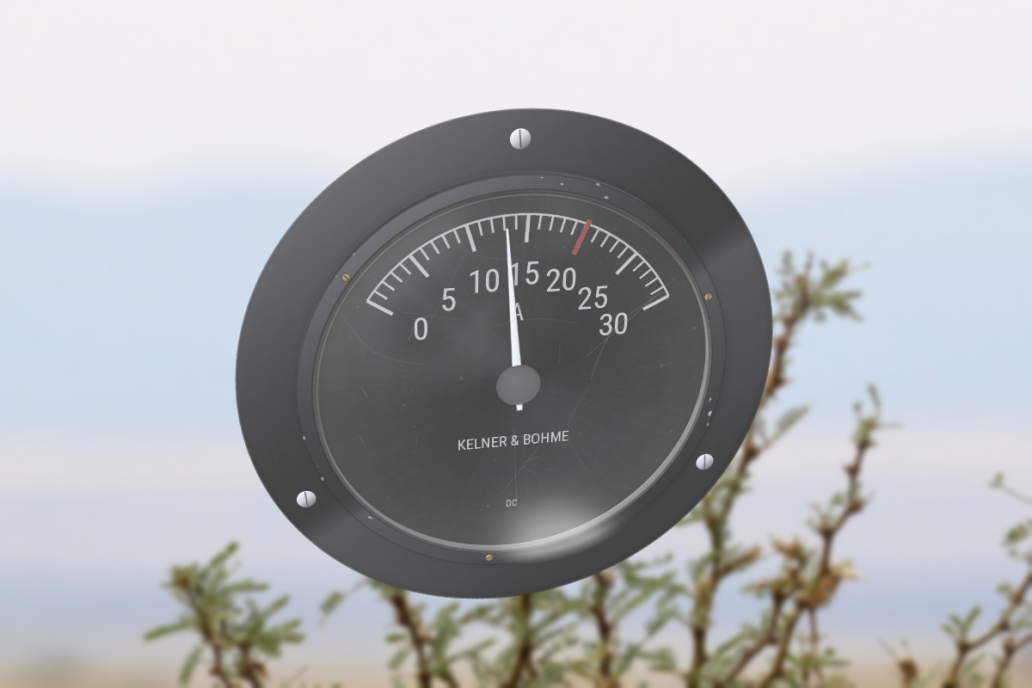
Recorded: 13 A
